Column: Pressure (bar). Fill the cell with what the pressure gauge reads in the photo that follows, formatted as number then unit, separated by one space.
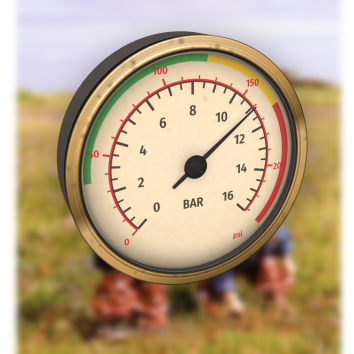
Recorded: 11 bar
